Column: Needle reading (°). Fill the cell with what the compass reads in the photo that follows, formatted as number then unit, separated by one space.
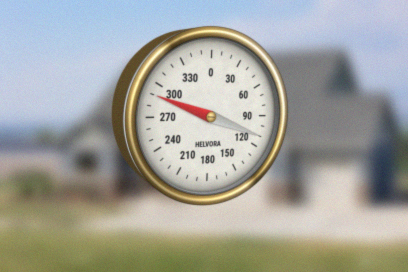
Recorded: 290 °
